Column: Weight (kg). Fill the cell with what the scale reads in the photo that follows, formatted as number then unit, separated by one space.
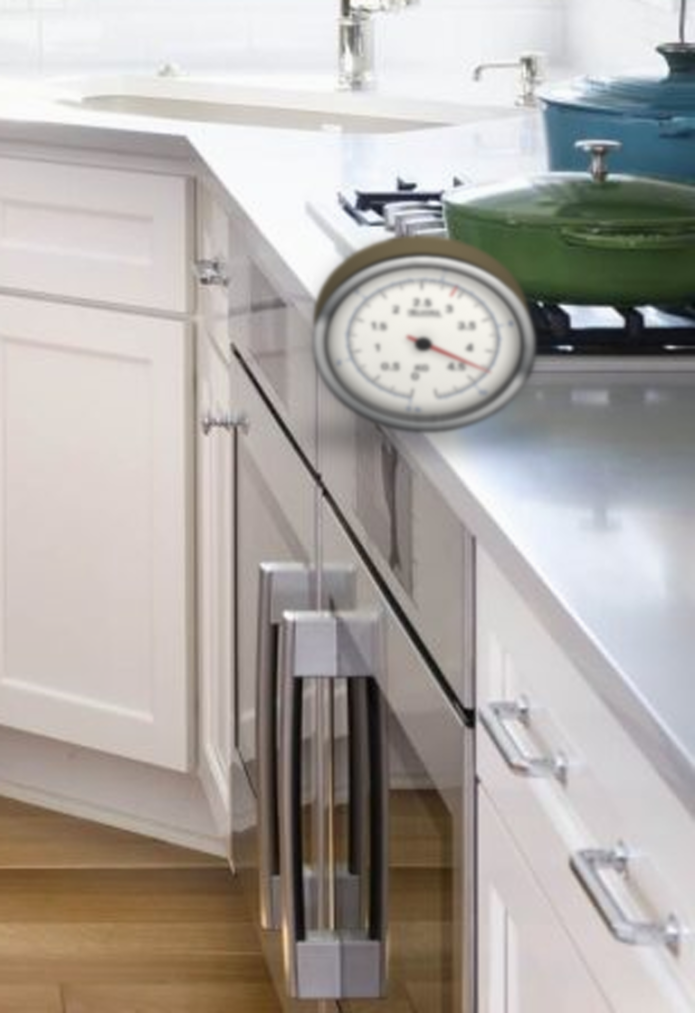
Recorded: 4.25 kg
